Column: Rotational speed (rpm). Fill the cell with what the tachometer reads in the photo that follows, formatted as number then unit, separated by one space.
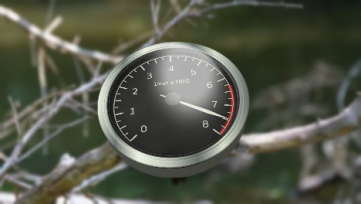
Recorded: 7500 rpm
